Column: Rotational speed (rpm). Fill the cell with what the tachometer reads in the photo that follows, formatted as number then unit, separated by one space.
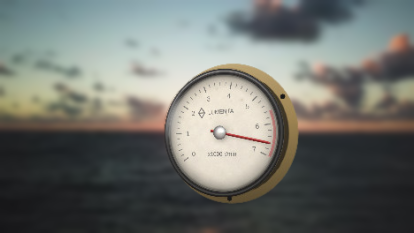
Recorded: 6600 rpm
